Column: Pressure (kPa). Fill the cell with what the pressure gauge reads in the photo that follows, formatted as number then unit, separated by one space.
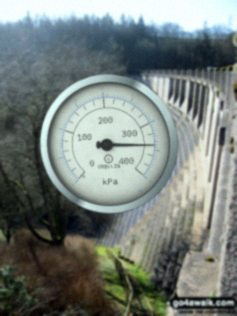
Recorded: 340 kPa
